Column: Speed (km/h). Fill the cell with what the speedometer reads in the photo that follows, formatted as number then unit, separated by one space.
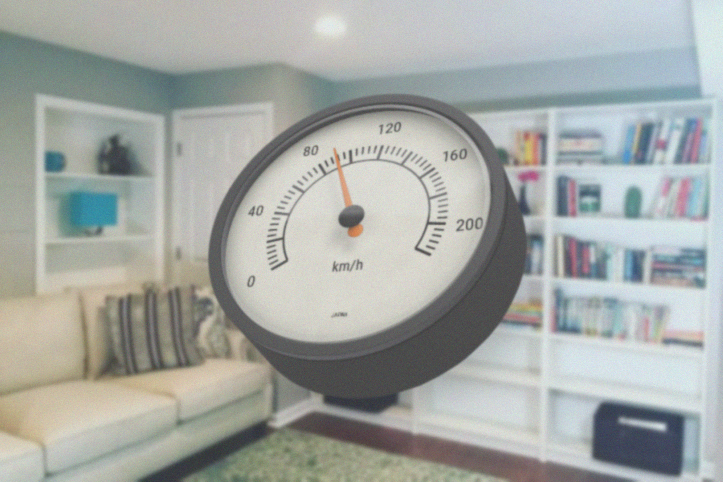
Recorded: 92 km/h
